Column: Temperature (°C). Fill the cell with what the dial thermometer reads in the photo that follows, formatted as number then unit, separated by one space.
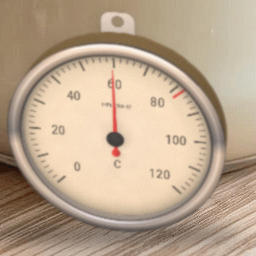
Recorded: 60 °C
